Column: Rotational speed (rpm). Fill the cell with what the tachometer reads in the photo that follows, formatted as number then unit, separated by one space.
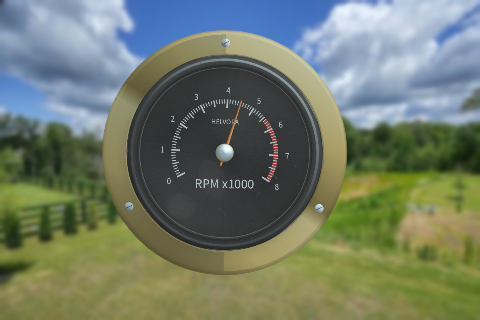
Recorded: 4500 rpm
